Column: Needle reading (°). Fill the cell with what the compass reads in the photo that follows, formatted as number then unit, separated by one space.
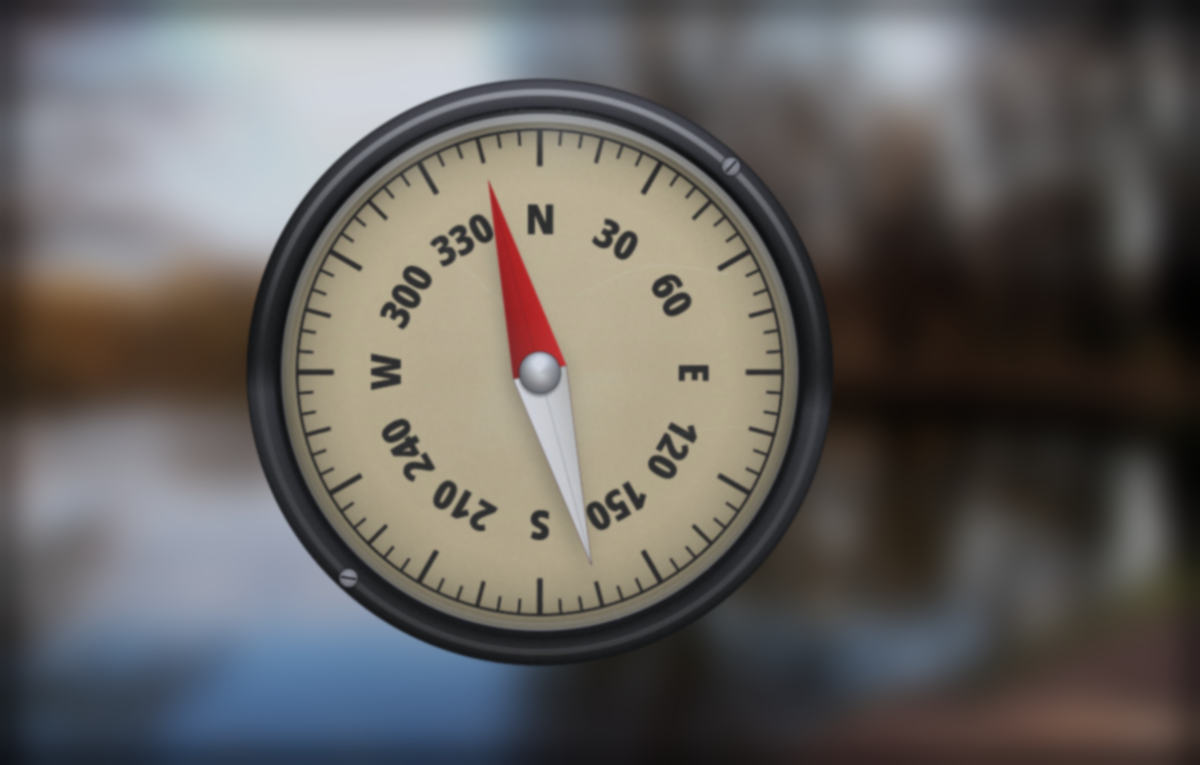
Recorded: 345 °
